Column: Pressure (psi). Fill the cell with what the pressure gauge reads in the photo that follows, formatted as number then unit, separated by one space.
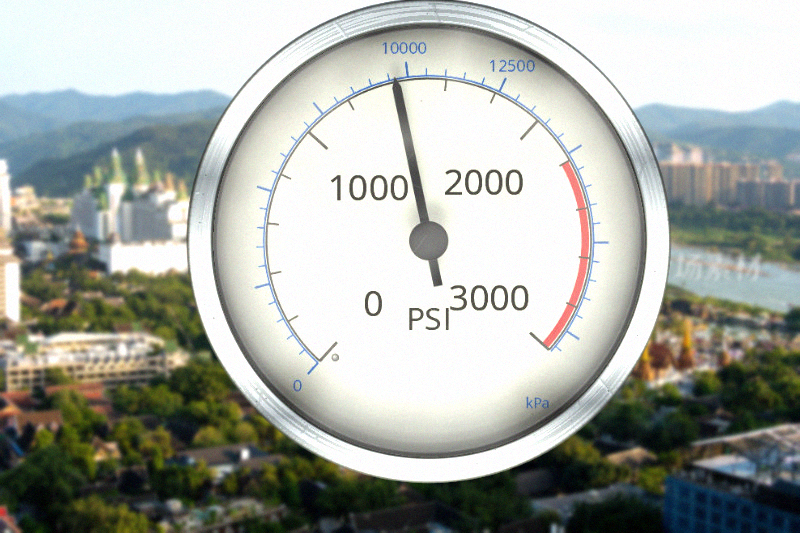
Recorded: 1400 psi
